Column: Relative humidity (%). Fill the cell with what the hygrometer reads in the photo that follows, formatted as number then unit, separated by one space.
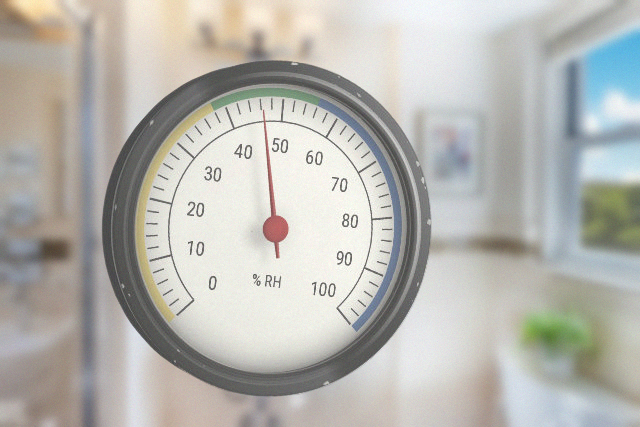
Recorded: 46 %
